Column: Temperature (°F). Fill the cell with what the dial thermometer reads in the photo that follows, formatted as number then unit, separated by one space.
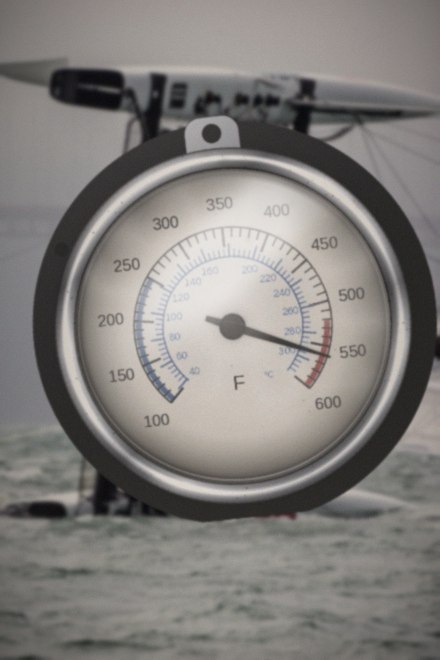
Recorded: 560 °F
